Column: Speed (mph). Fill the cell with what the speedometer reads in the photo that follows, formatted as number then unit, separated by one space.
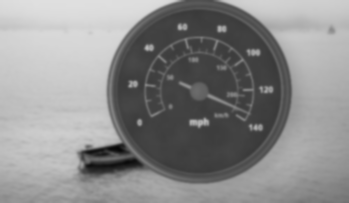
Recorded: 135 mph
